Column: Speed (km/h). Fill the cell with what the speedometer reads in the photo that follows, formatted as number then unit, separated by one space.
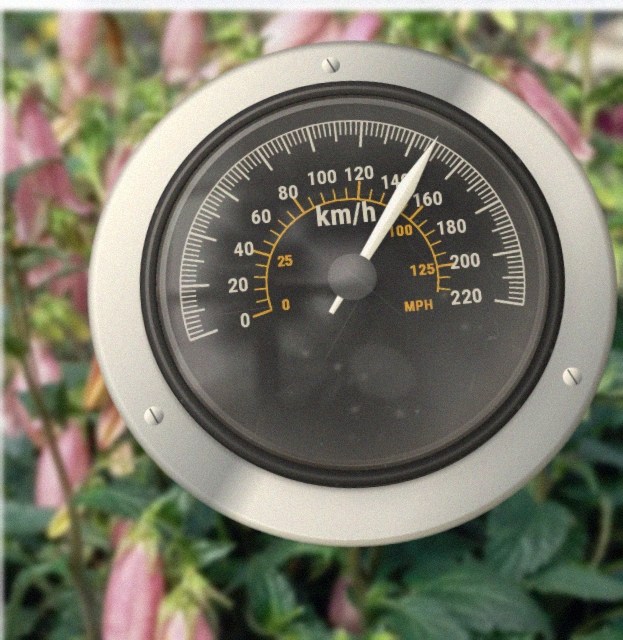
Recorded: 148 km/h
